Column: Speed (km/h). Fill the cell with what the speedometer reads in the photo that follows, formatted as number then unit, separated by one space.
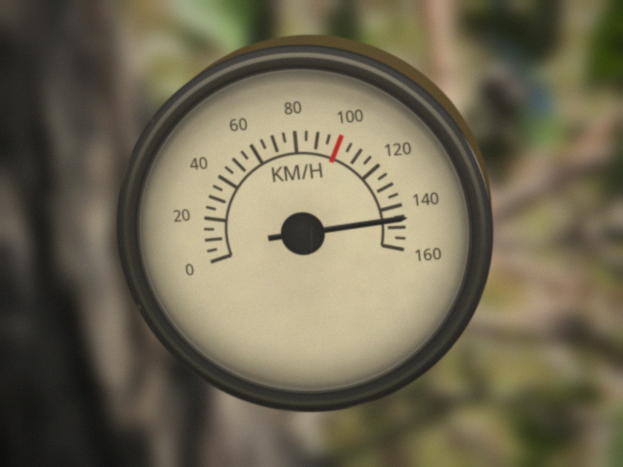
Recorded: 145 km/h
